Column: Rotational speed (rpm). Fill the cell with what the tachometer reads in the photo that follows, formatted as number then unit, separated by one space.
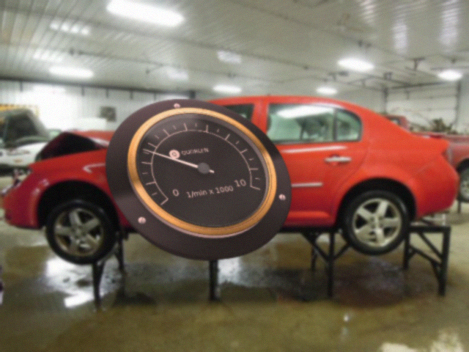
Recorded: 2500 rpm
